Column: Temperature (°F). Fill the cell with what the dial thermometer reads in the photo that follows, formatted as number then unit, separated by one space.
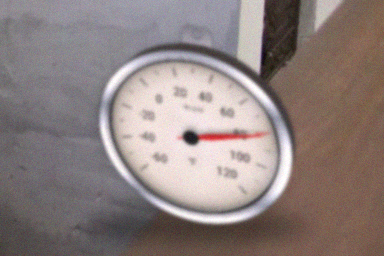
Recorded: 80 °F
